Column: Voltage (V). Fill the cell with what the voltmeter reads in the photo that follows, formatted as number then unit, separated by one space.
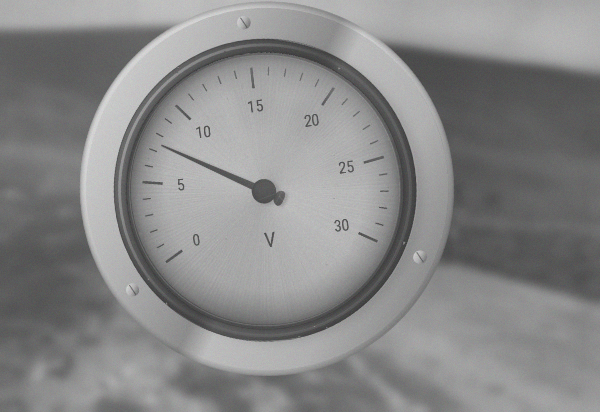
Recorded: 7.5 V
